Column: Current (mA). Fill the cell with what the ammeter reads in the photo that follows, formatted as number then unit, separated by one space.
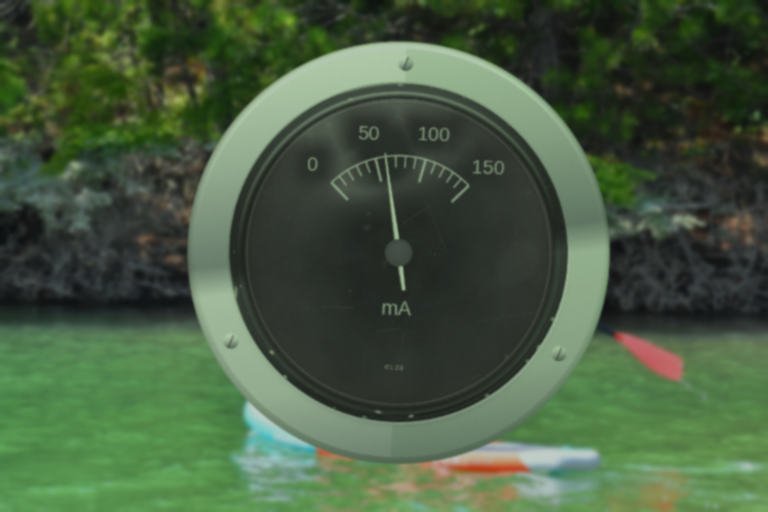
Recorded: 60 mA
